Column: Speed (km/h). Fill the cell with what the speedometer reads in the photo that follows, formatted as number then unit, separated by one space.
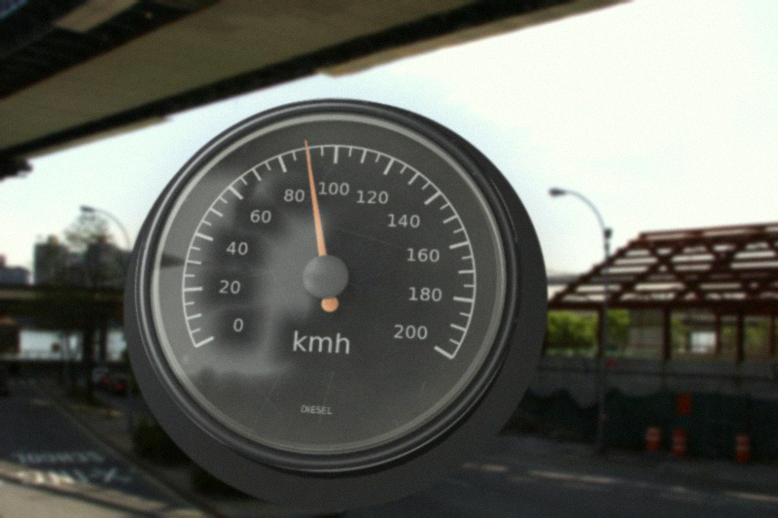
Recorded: 90 km/h
